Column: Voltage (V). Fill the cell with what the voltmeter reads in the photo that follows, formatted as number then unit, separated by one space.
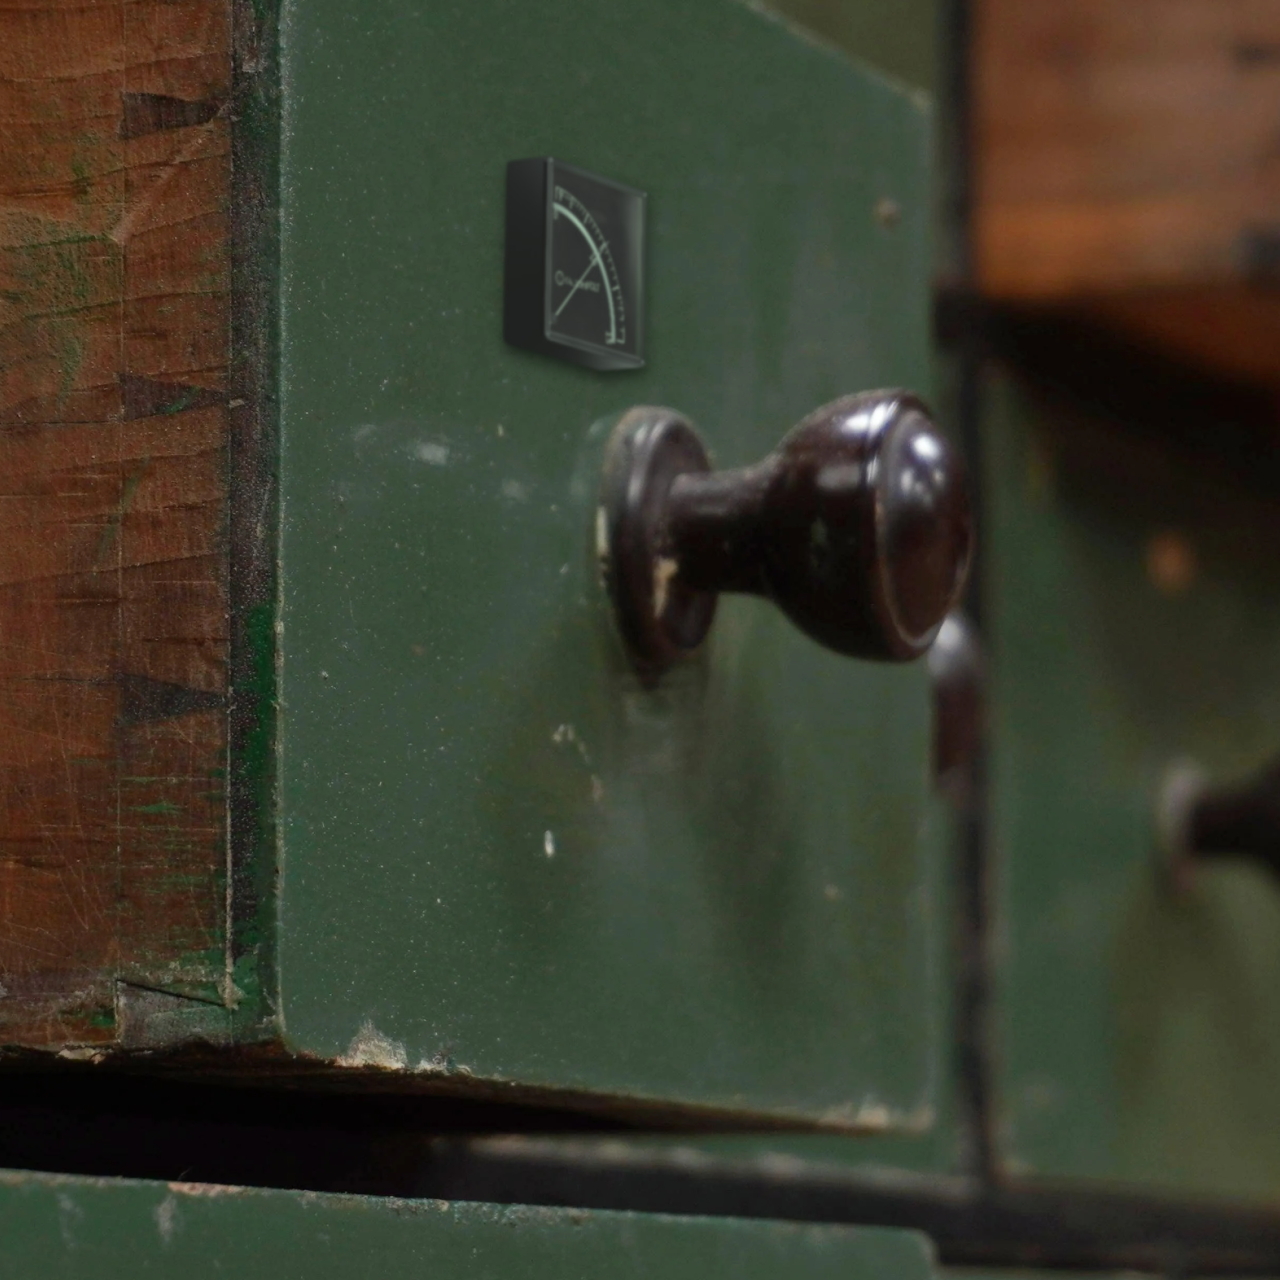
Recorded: 10 V
